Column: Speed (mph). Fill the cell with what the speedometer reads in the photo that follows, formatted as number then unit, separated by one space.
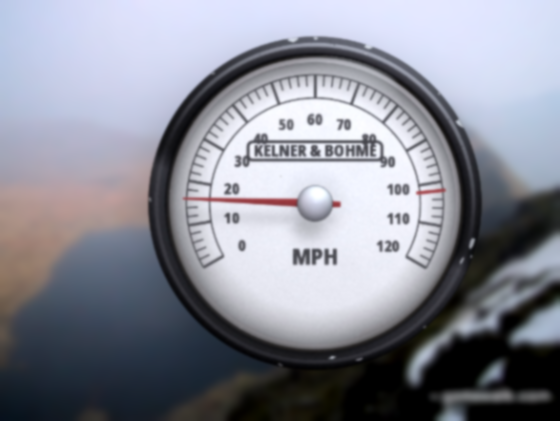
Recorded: 16 mph
